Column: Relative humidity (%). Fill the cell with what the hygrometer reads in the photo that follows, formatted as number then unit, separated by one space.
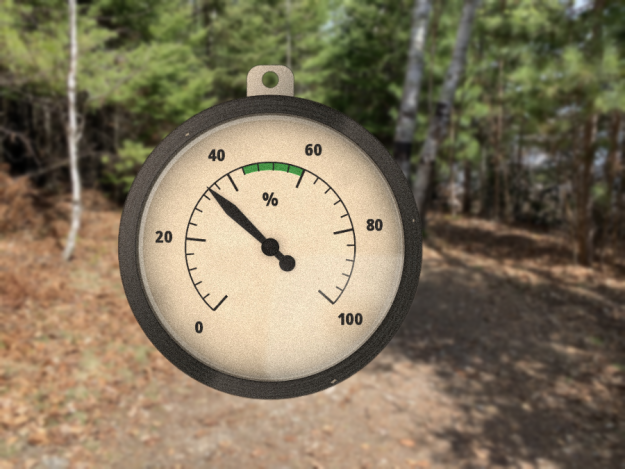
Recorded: 34 %
